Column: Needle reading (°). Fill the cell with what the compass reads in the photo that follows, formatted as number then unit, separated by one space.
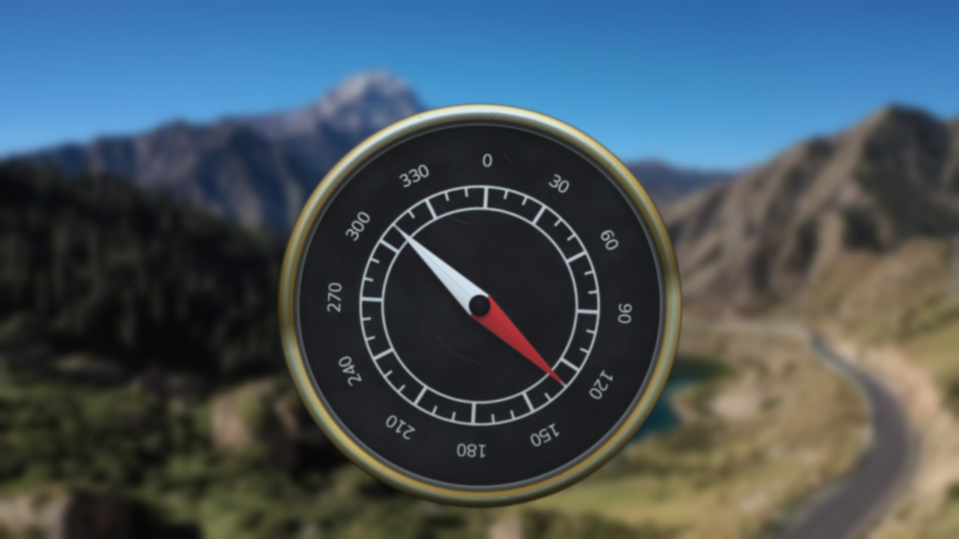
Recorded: 130 °
